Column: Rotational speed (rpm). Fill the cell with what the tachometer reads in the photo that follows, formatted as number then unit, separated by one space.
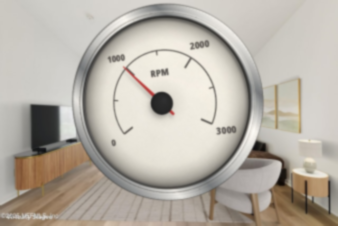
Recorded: 1000 rpm
